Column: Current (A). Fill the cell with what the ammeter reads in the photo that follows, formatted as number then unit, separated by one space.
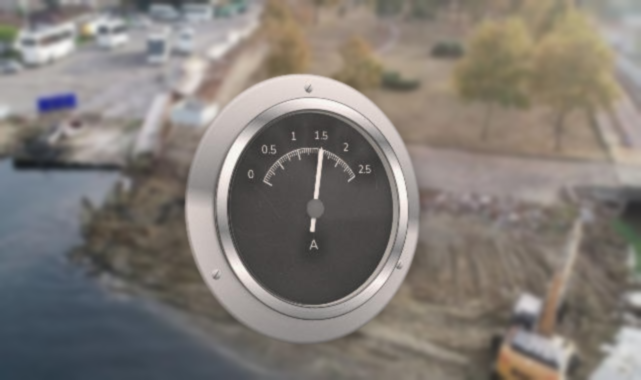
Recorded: 1.5 A
